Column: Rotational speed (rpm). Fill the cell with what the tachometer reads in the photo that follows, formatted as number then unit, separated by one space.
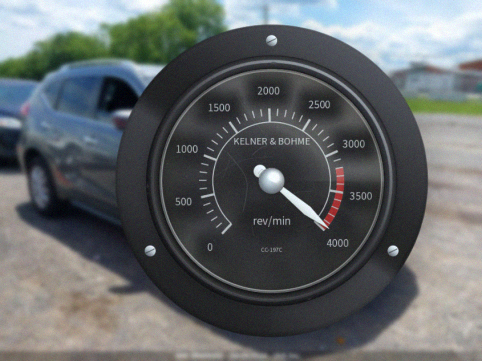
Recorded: 3950 rpm
